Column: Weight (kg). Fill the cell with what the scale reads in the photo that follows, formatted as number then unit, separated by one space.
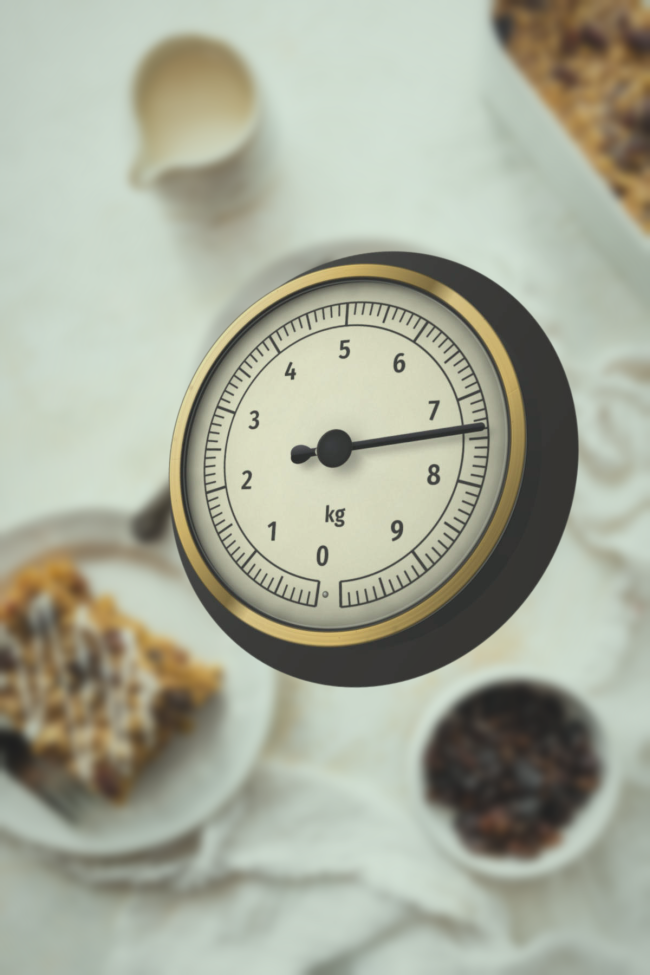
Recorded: 7.4 kg
